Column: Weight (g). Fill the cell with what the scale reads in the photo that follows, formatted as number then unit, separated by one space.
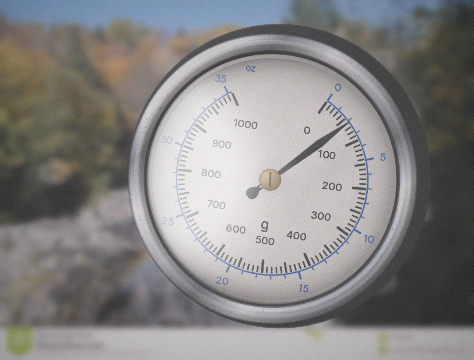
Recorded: 60 g
